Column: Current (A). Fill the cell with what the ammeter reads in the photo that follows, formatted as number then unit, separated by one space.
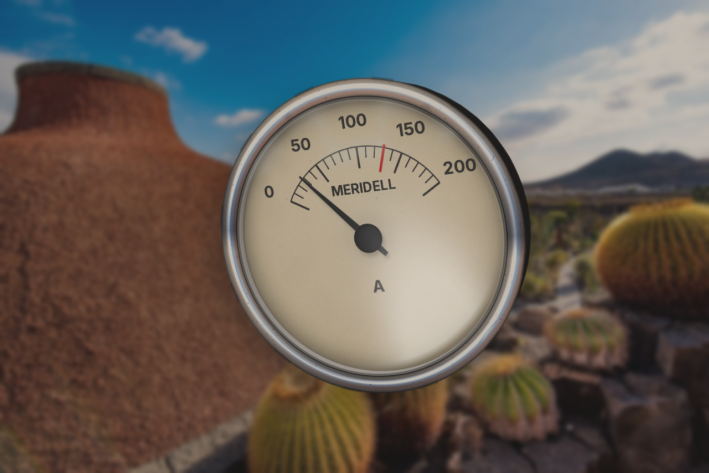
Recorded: 30 A
